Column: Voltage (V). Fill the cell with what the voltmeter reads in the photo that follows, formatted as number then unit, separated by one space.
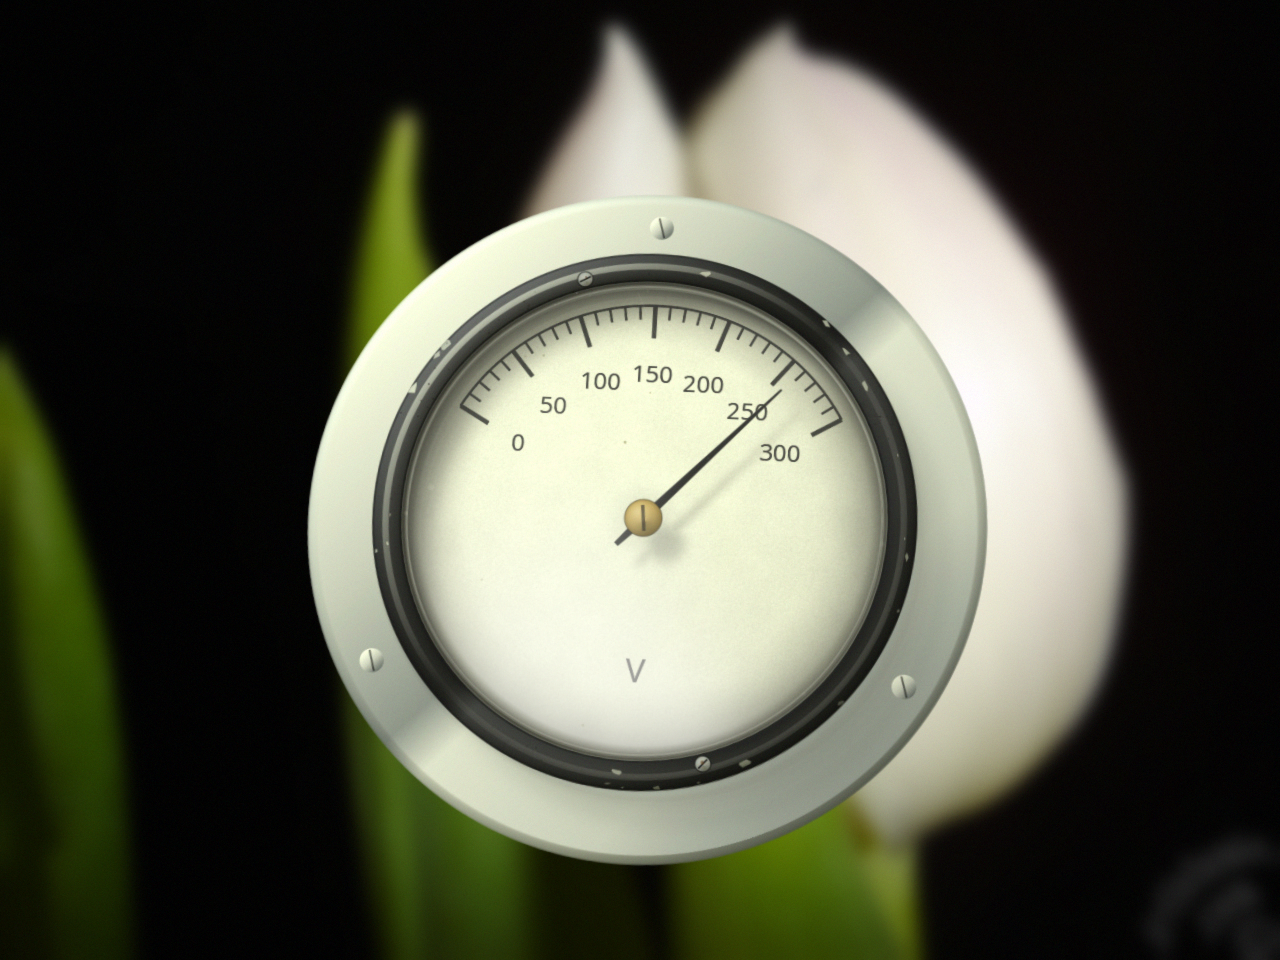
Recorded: 260 V
